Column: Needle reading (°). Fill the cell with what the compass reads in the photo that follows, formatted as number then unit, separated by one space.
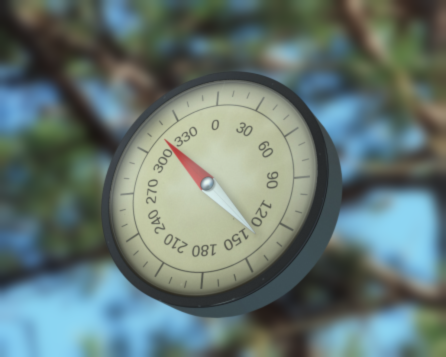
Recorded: 315 °
